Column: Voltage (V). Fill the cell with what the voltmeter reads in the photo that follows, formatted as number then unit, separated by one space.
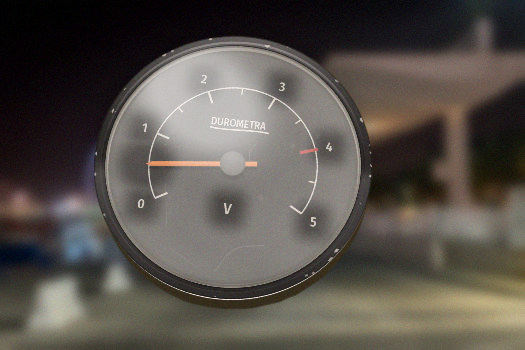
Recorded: 0.5 V
